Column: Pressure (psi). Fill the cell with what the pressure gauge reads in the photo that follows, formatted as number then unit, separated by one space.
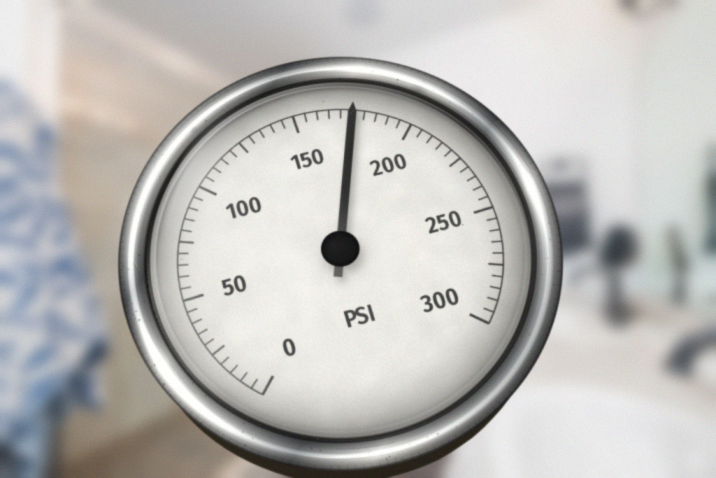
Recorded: 175 psi
